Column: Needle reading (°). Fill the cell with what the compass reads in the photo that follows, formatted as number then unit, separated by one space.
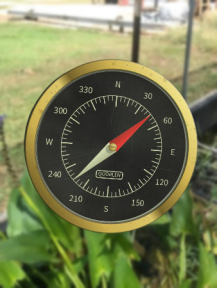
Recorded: 45 °
